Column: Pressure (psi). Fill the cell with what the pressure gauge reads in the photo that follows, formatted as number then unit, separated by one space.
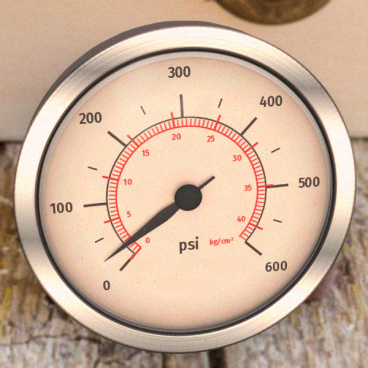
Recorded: 25 psi
